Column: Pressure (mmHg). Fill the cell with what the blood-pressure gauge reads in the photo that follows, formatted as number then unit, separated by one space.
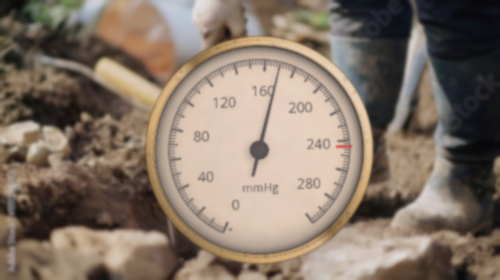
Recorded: 170 mmHg
